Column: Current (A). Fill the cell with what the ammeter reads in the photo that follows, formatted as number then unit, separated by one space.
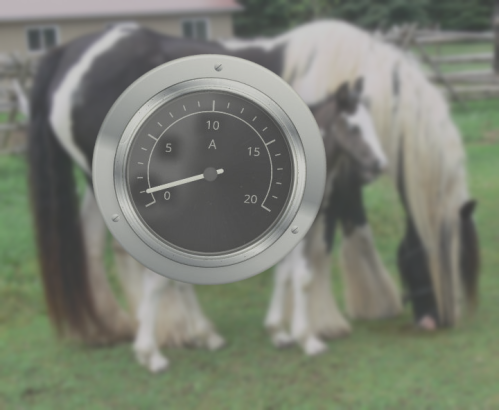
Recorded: 1 A
